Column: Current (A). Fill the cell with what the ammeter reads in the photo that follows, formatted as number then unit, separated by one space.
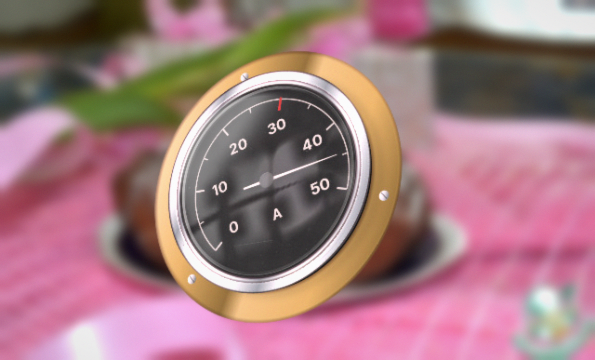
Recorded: 45 A
